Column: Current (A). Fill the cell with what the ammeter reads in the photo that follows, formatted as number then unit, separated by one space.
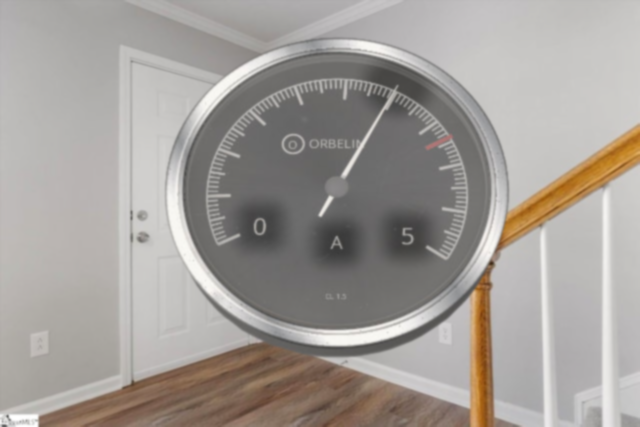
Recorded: 3 A
